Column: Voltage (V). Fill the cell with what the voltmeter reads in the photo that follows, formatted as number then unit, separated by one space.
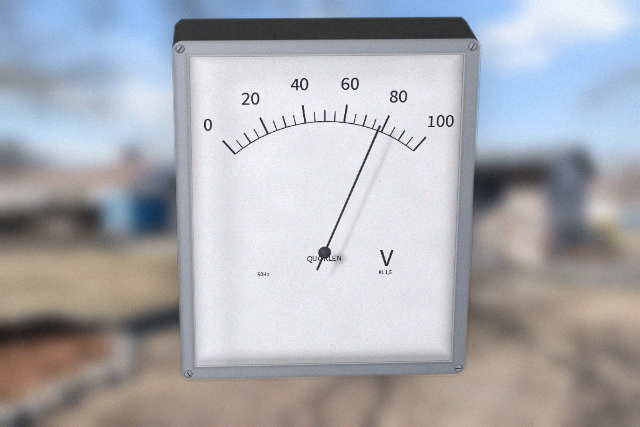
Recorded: 77.5 V
